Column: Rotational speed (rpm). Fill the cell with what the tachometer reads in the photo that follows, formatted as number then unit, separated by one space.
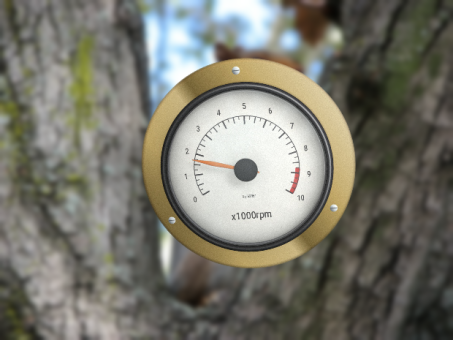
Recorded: 1750 rpm
